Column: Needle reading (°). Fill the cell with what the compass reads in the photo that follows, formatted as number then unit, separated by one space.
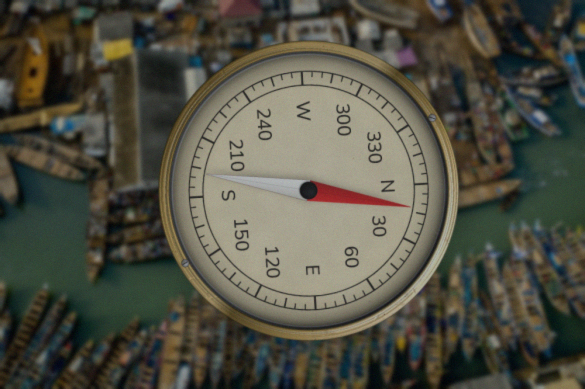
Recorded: 12.5 °
